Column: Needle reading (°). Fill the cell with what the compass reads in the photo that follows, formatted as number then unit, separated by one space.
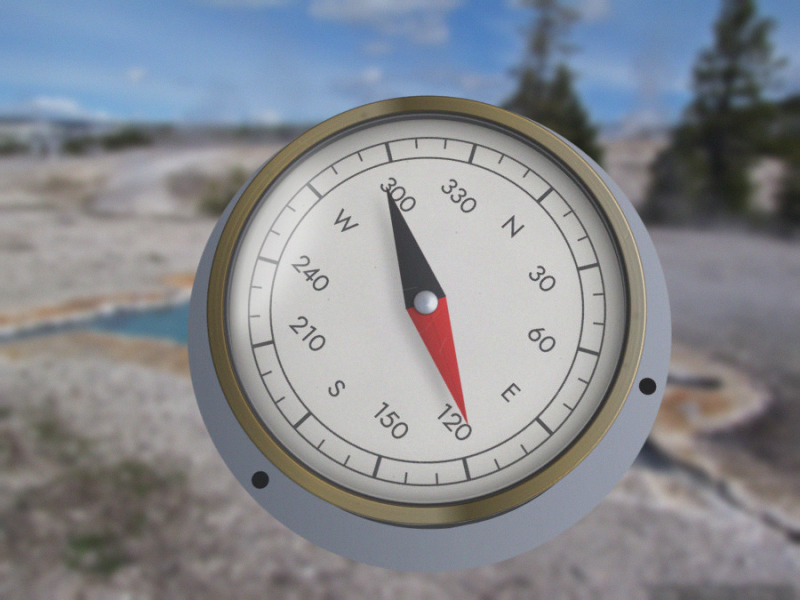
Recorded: 115 °
